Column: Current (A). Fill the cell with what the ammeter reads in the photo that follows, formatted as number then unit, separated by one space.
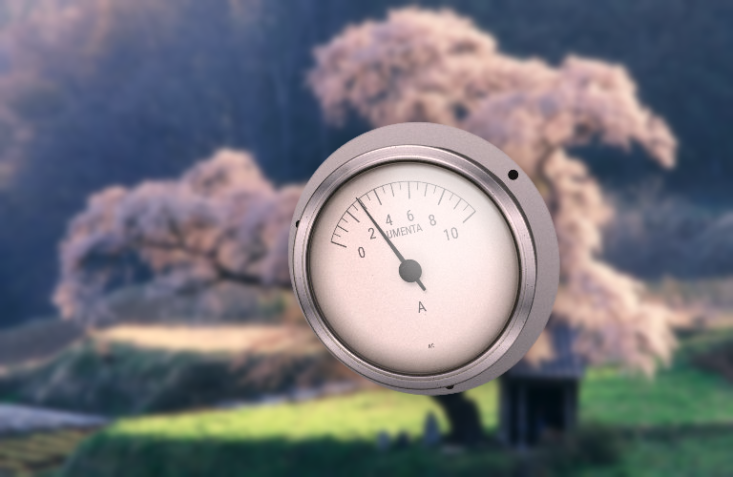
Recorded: 3 A
